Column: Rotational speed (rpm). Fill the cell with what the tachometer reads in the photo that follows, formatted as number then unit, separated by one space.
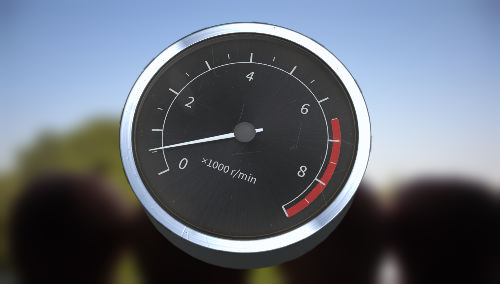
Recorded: 500 rpm
